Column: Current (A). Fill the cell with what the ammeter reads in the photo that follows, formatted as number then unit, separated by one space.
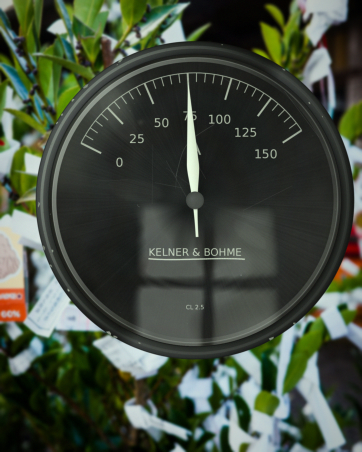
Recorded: 75 A
